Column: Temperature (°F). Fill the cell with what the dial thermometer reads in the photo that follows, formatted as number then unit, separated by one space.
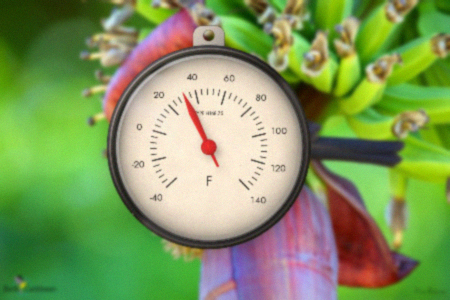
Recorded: 32 °F
